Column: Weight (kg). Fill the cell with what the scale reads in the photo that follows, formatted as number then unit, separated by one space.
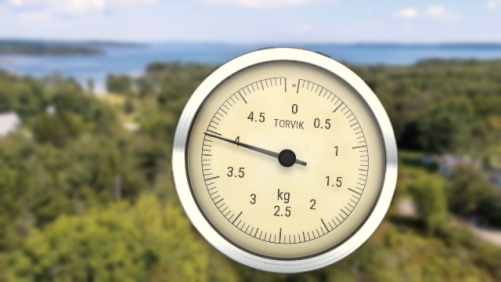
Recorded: 3.95 kg
